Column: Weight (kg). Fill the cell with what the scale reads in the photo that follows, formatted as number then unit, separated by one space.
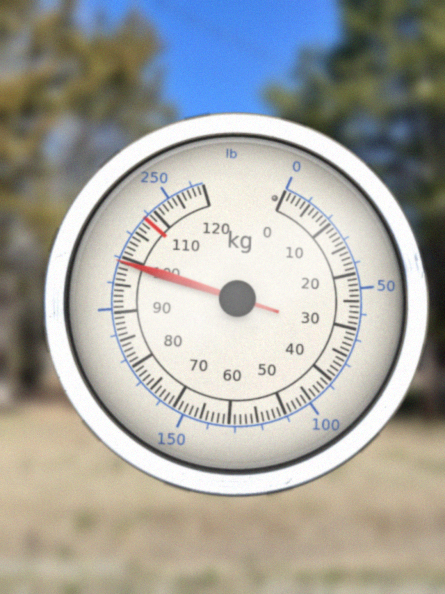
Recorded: 99 kg
